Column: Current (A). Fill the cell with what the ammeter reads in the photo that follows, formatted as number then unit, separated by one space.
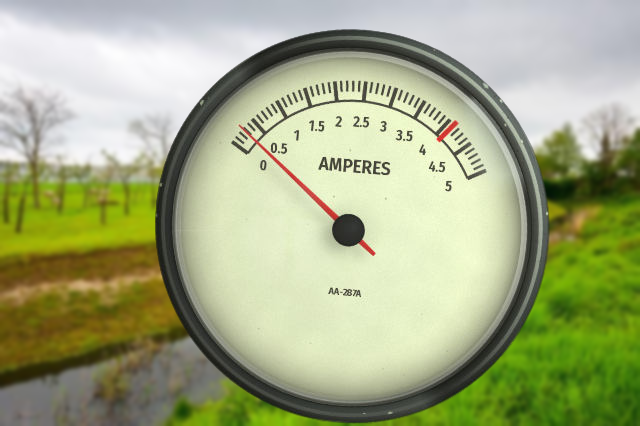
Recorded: 0.3 A
